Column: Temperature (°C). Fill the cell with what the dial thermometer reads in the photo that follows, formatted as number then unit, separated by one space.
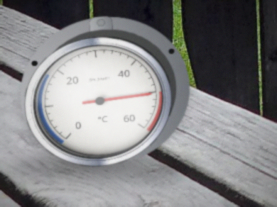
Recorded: 50 °C
